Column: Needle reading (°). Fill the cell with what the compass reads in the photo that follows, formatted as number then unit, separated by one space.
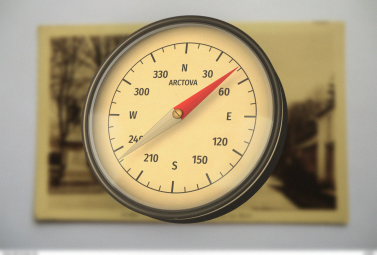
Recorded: 50 °
